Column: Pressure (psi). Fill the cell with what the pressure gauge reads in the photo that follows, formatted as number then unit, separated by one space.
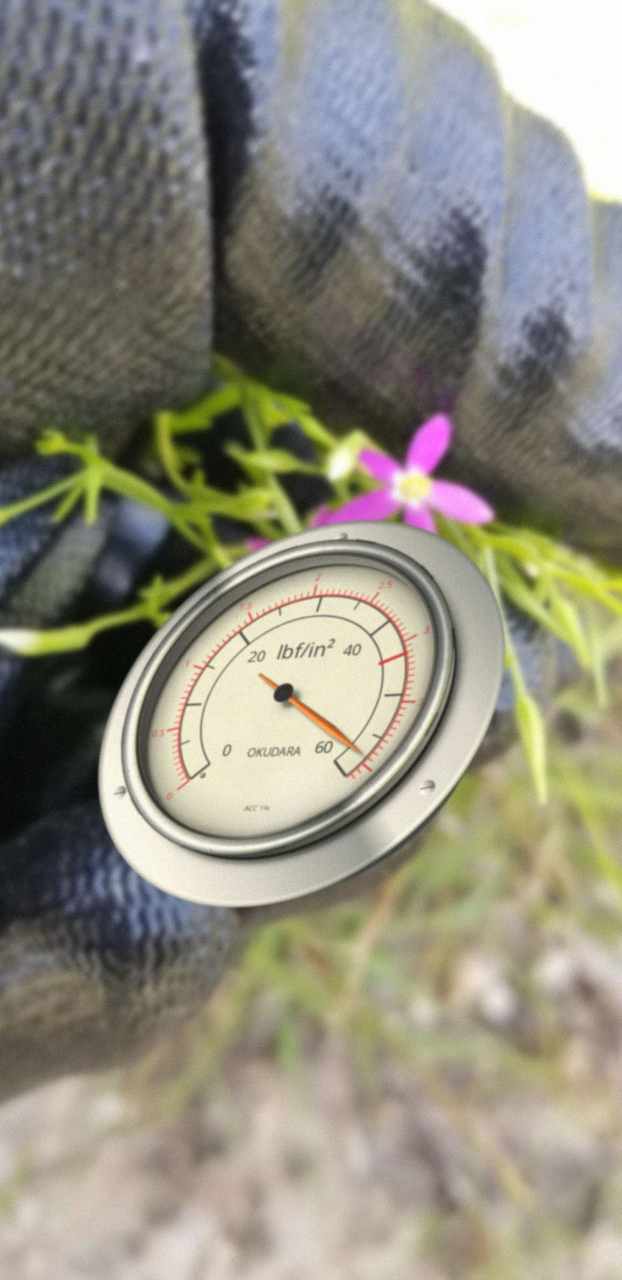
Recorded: 57.5 psi
